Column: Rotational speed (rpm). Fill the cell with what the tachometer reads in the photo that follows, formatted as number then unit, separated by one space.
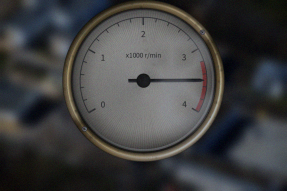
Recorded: 3500 rpm
